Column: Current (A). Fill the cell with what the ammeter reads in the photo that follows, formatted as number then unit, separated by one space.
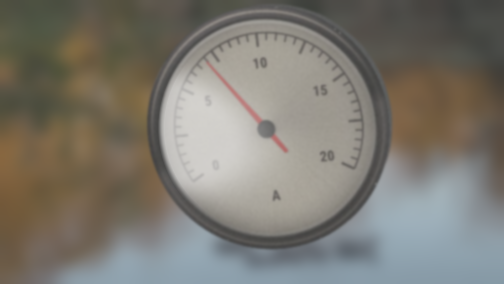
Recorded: 7 A
